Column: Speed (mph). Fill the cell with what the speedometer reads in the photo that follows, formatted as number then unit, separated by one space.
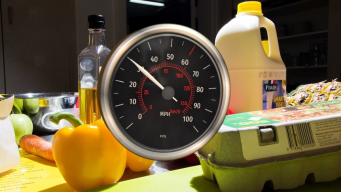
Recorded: 30 mph
